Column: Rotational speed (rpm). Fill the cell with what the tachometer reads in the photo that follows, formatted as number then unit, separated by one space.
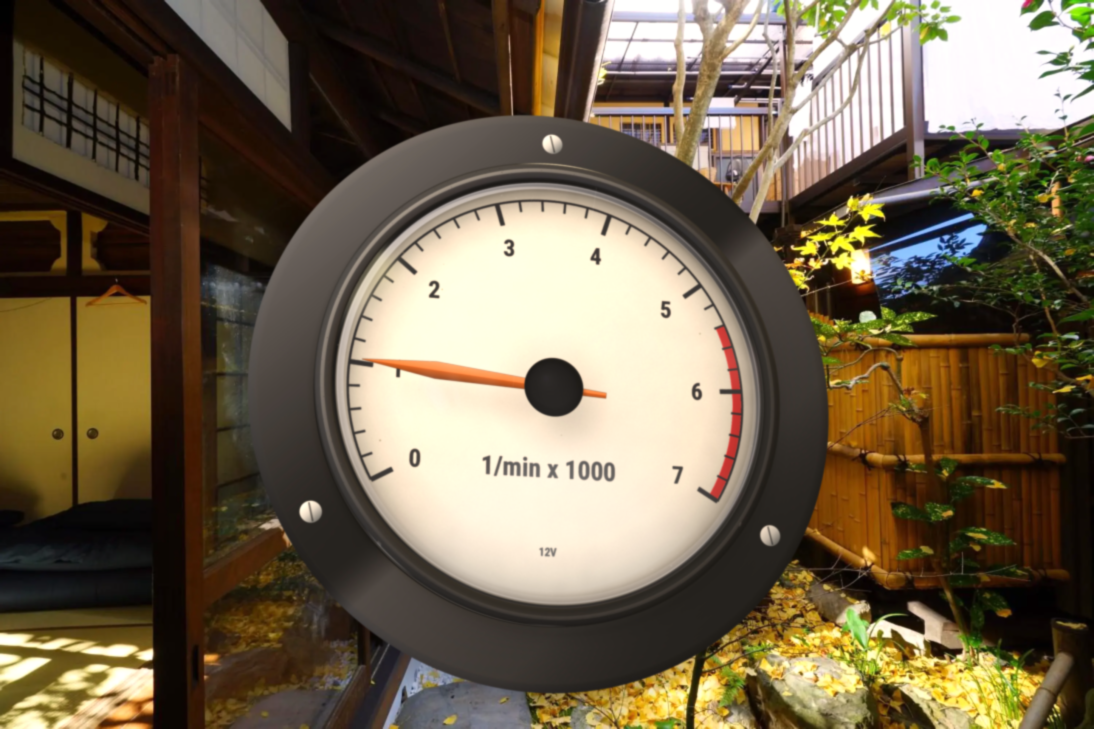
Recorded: 1000 rpm
